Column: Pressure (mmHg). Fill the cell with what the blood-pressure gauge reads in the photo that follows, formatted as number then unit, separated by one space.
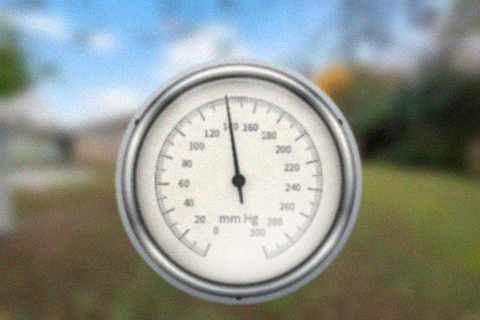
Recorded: 140 mmHg
